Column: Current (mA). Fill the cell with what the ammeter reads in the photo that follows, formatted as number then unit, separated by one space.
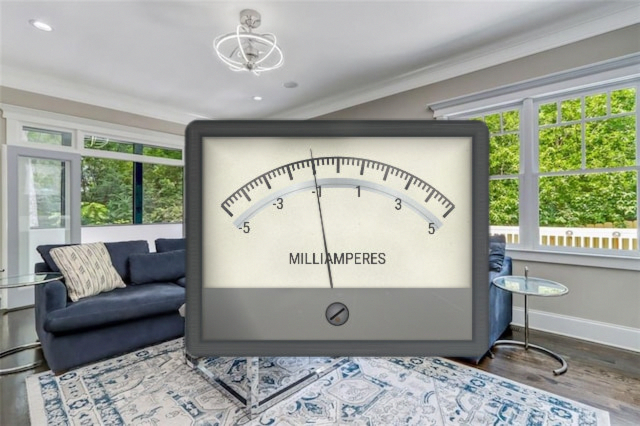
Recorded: -1 mA
